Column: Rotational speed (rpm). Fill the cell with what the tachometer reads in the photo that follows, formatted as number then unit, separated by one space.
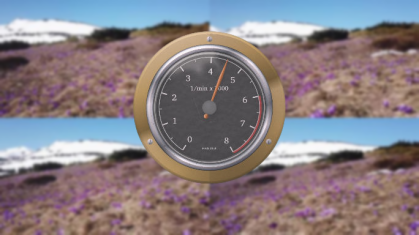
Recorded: 4500 rpm
